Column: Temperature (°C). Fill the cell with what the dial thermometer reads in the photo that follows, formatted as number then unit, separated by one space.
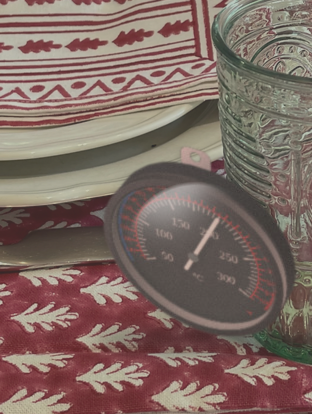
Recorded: 200 °C
